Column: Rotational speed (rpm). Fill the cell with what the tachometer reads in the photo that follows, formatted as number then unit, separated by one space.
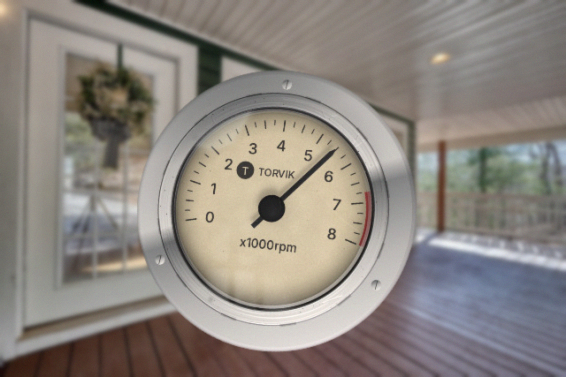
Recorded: 5500 rpm
